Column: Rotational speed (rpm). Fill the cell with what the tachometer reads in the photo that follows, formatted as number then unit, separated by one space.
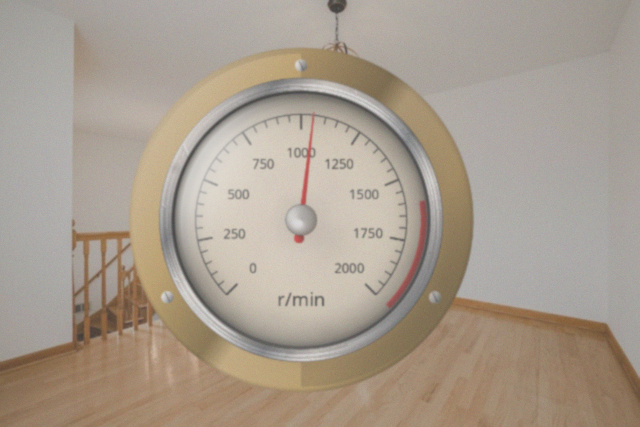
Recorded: 1050 rpm
